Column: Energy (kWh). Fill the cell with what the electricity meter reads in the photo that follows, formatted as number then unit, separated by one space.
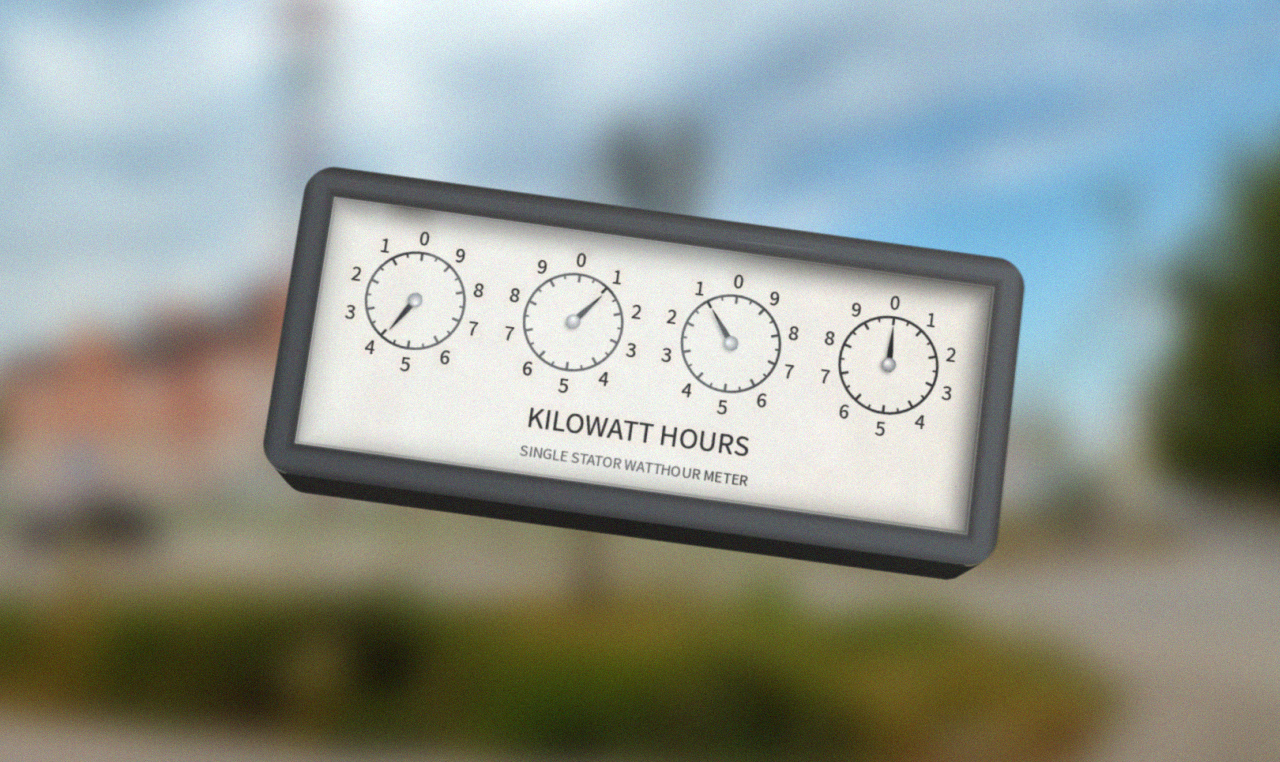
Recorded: 4110 kWh
